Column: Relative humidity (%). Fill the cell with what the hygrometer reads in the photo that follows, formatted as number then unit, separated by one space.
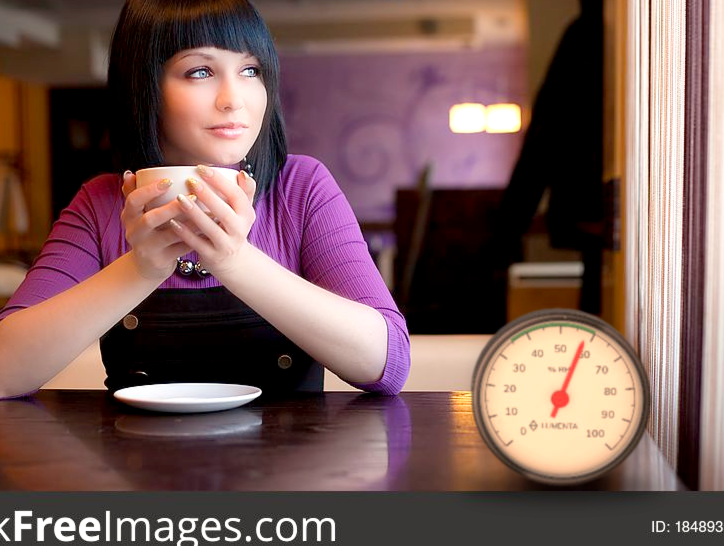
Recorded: 57.5 %
